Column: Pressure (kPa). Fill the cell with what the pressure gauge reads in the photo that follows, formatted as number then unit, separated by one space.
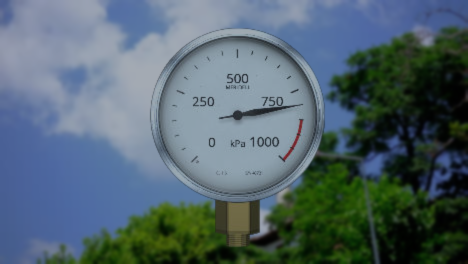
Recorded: 800 kPa
